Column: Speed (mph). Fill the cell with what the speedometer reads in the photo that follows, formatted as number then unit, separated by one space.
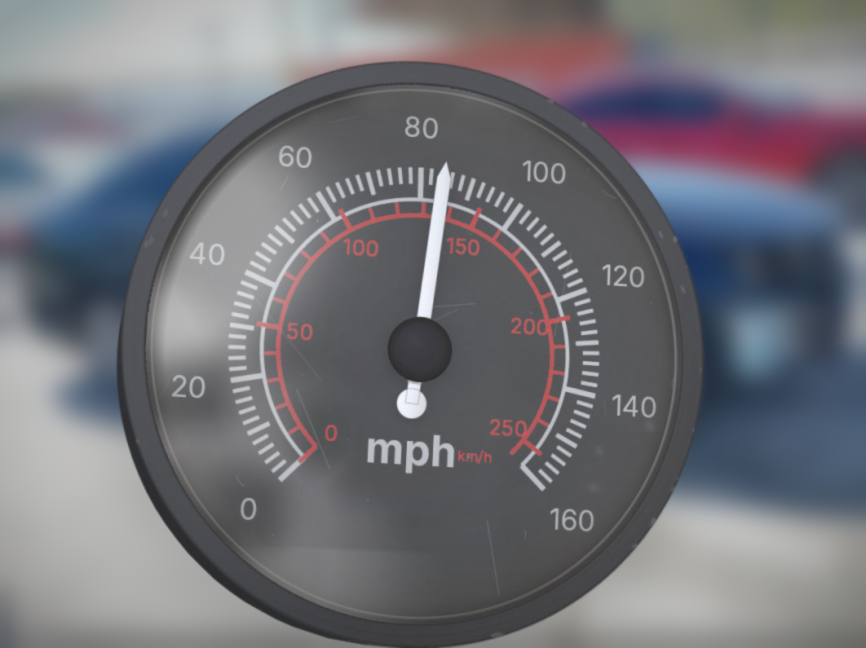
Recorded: 84 mph
